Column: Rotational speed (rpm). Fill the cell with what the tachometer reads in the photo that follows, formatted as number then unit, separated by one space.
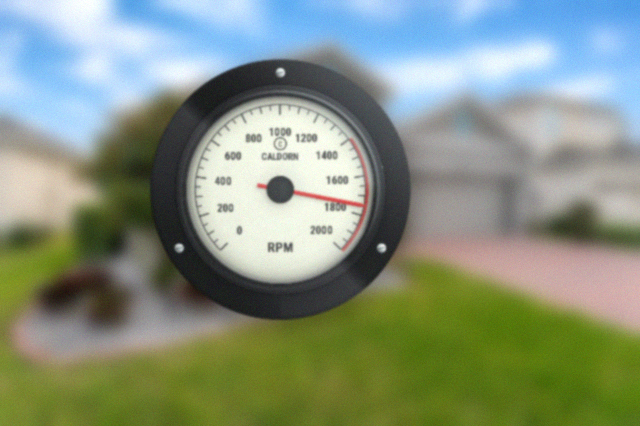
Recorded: 1750 rpm
